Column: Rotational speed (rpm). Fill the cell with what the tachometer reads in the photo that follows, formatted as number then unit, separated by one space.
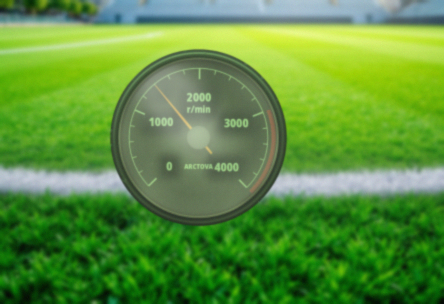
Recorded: 1400 rpm
